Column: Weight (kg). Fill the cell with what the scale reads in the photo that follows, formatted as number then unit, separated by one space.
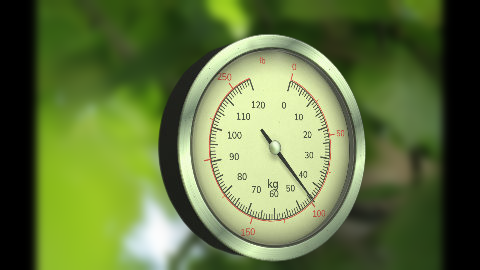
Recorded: 45 kg
